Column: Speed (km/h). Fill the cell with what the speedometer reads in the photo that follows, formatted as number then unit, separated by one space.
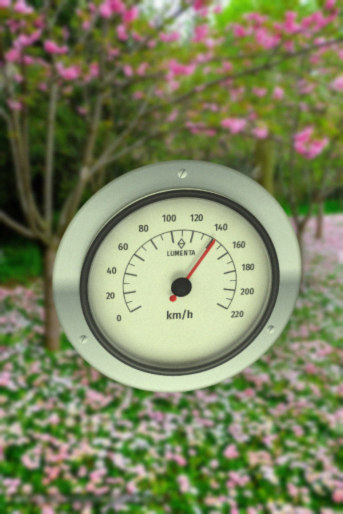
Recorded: 140 km/h
